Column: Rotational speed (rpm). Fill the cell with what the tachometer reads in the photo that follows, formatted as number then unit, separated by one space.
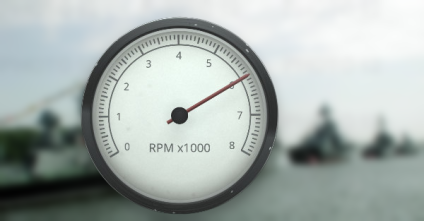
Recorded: 6000 rpm
